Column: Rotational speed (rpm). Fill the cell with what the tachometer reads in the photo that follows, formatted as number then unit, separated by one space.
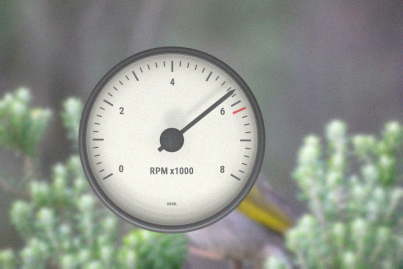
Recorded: 5700 rpm
